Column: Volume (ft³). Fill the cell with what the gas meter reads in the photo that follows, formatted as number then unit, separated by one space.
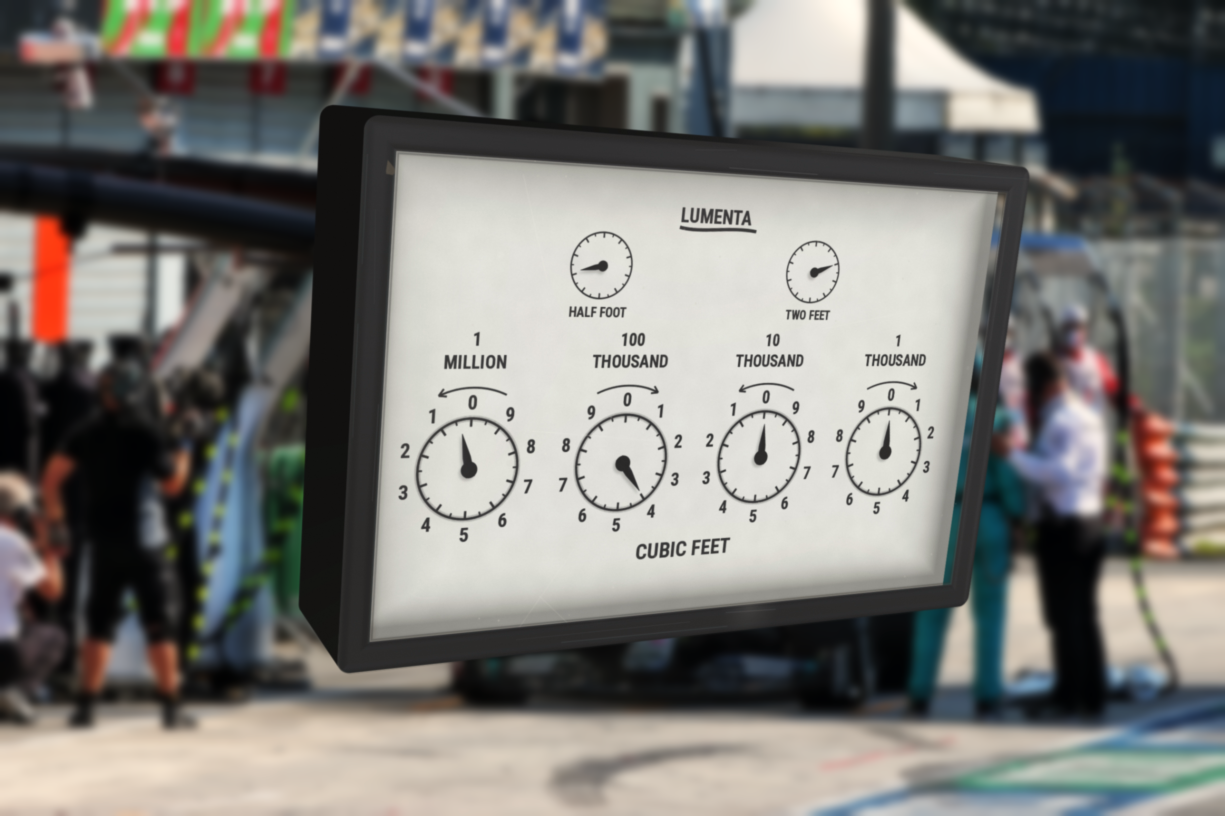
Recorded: 40000 ft³
